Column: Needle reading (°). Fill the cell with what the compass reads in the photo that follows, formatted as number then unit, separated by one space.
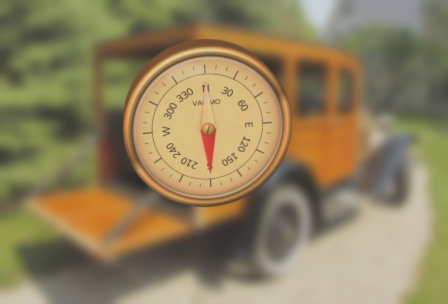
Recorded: 180 °
